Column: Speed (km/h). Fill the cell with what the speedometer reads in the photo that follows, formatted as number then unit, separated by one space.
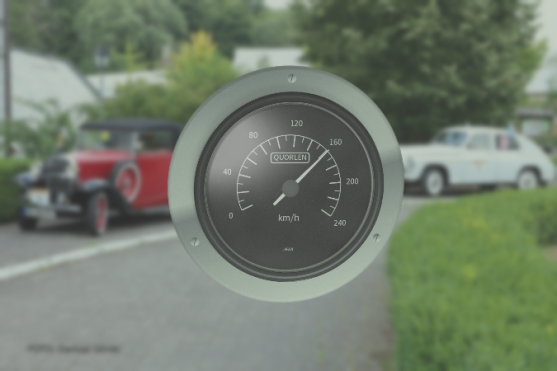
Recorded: 160 km/h
